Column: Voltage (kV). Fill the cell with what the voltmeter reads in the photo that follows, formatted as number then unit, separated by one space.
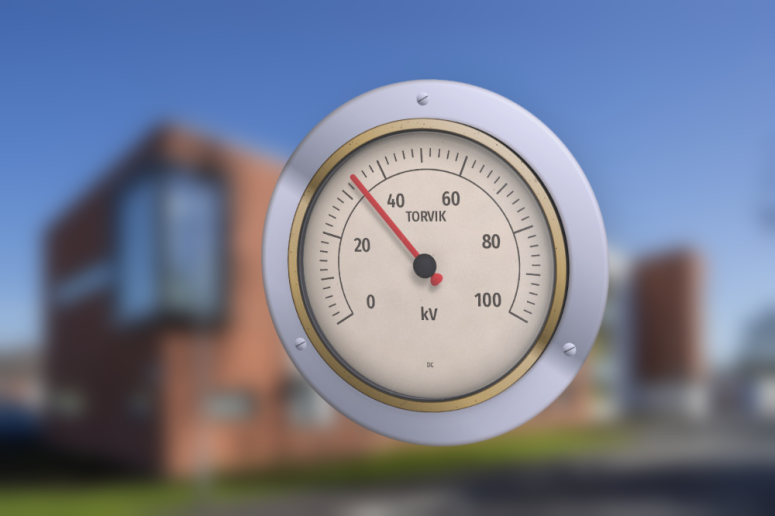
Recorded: 34 kV
